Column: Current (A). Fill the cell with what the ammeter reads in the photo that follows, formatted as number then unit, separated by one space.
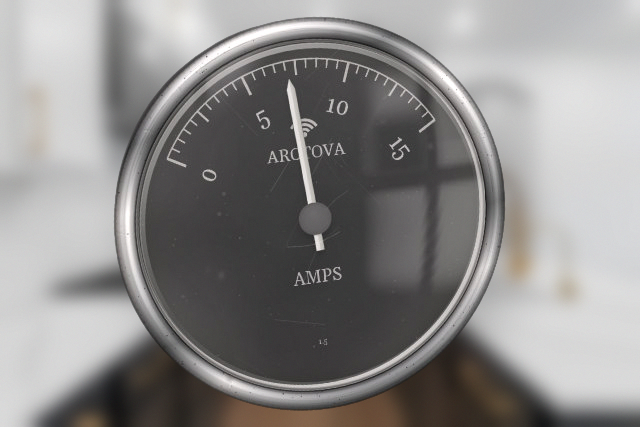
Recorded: 7 A
